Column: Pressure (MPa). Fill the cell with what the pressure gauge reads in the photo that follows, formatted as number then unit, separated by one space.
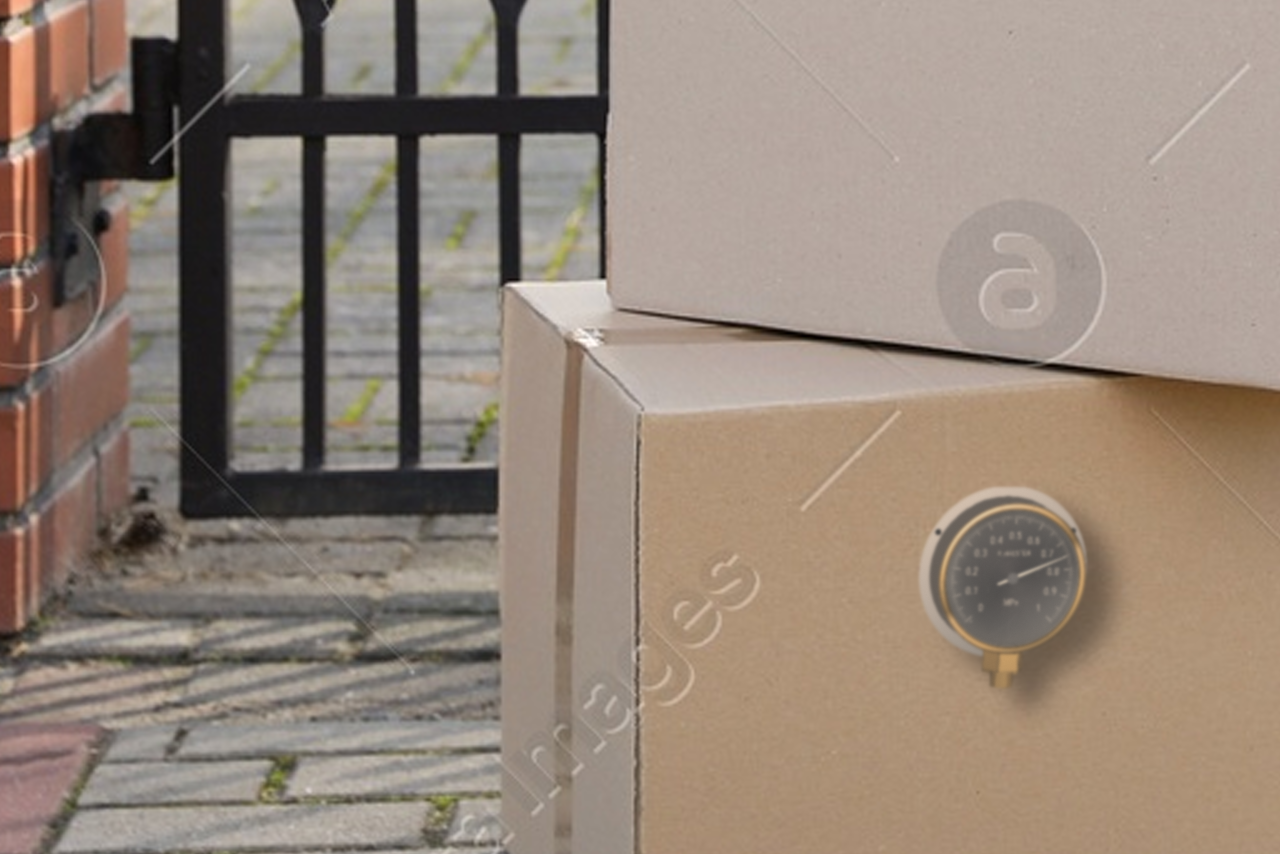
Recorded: 0.75 MPa
